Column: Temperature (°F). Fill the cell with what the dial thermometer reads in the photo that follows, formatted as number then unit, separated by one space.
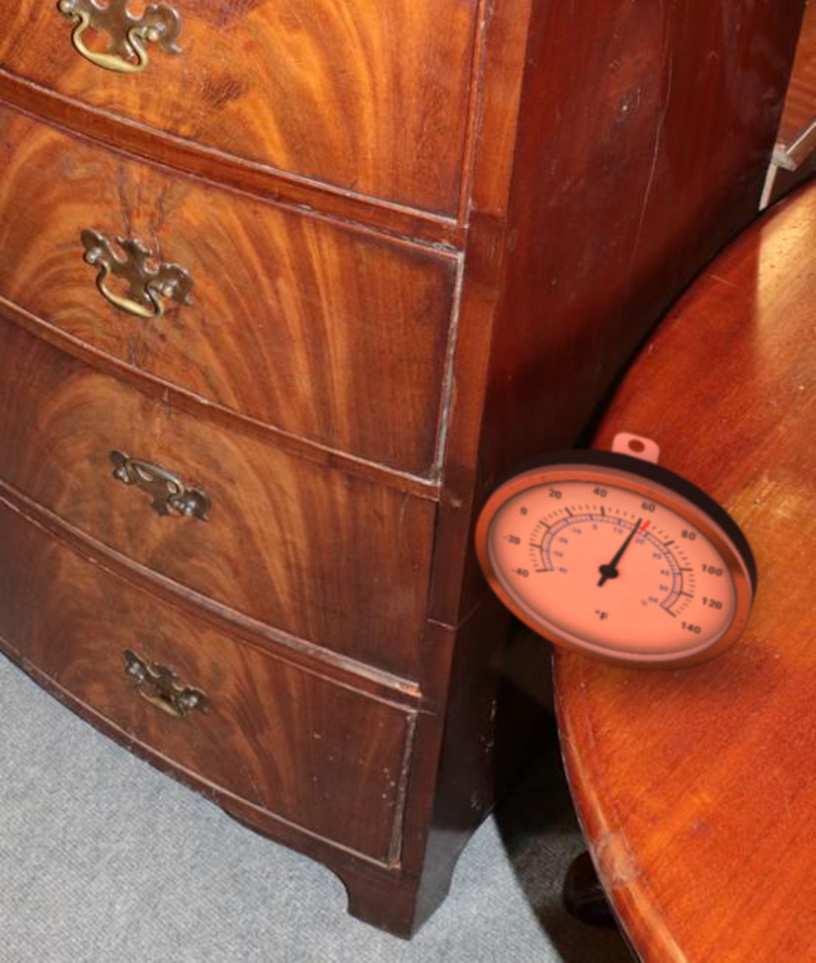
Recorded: 60 °F
